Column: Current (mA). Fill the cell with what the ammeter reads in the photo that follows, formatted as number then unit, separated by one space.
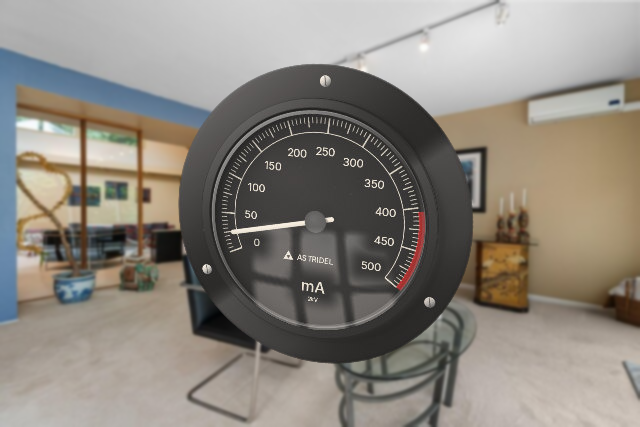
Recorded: 25 mA
